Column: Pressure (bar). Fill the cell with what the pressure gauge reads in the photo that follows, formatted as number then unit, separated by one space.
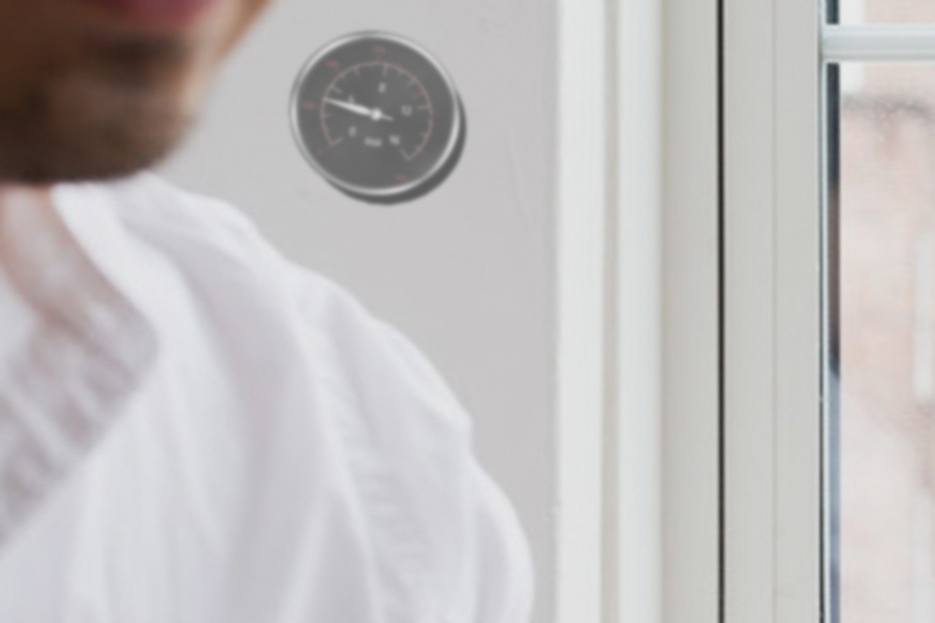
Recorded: 3 bar
